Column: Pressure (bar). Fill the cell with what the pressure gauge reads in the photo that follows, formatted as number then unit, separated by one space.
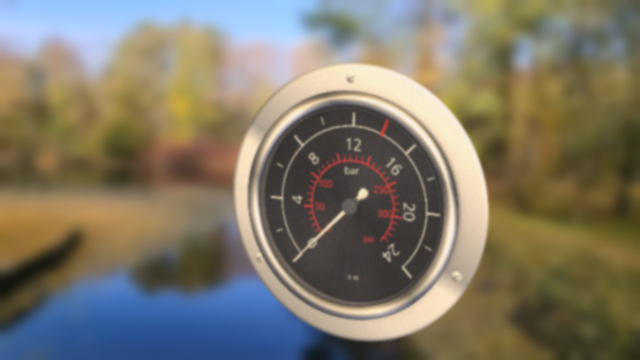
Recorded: 0 bar
